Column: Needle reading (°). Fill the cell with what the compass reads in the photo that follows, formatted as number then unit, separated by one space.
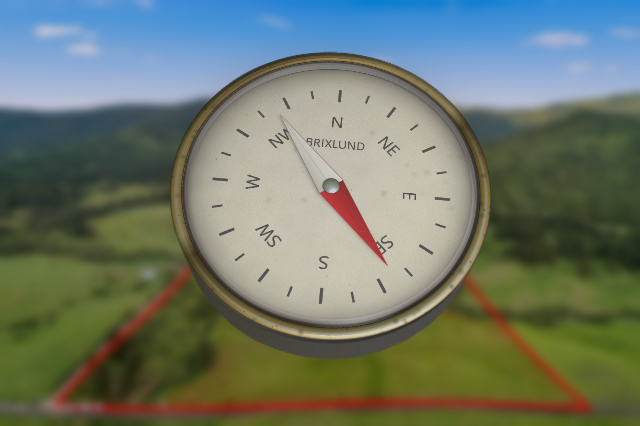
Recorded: 142.5 °
